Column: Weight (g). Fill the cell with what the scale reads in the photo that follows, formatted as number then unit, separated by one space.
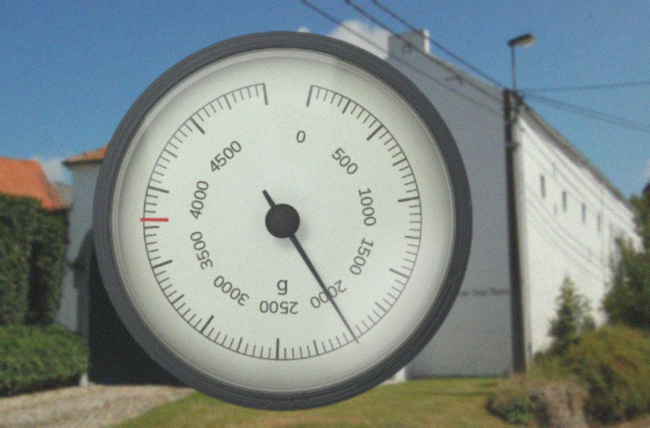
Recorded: 2000 g
